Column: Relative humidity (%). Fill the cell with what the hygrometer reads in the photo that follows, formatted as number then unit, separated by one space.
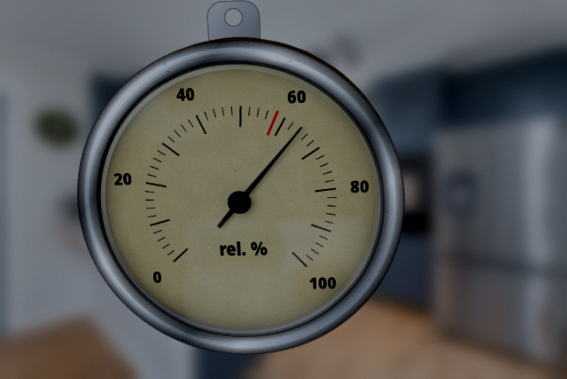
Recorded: 64 %
